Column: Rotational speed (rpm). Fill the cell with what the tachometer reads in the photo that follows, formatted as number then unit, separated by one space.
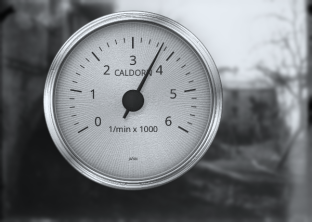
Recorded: 3700 rpm
